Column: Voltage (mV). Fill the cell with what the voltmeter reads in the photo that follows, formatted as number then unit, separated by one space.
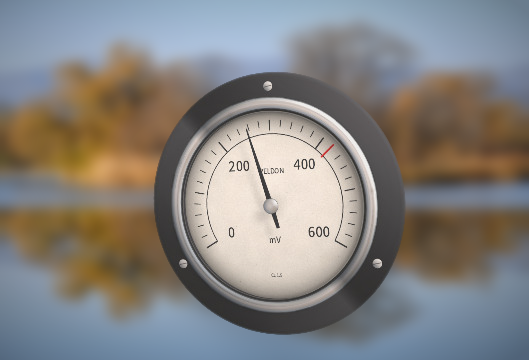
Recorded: 260 mV
